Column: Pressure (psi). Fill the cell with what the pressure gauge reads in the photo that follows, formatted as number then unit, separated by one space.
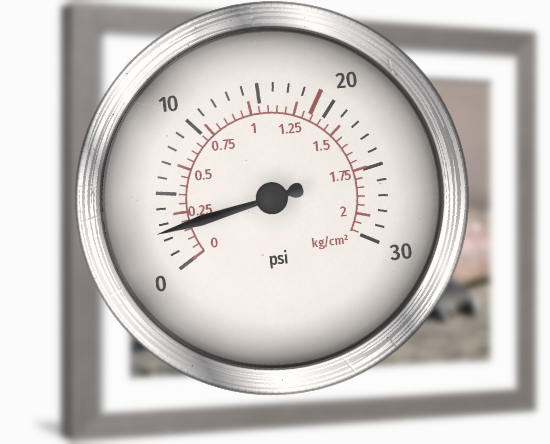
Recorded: 2.5 psi
